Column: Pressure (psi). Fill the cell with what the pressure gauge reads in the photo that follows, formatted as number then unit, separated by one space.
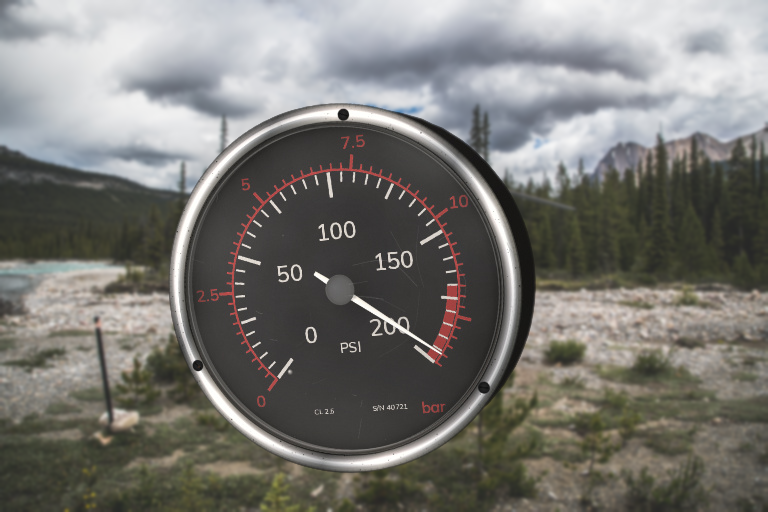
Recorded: 195 psi
